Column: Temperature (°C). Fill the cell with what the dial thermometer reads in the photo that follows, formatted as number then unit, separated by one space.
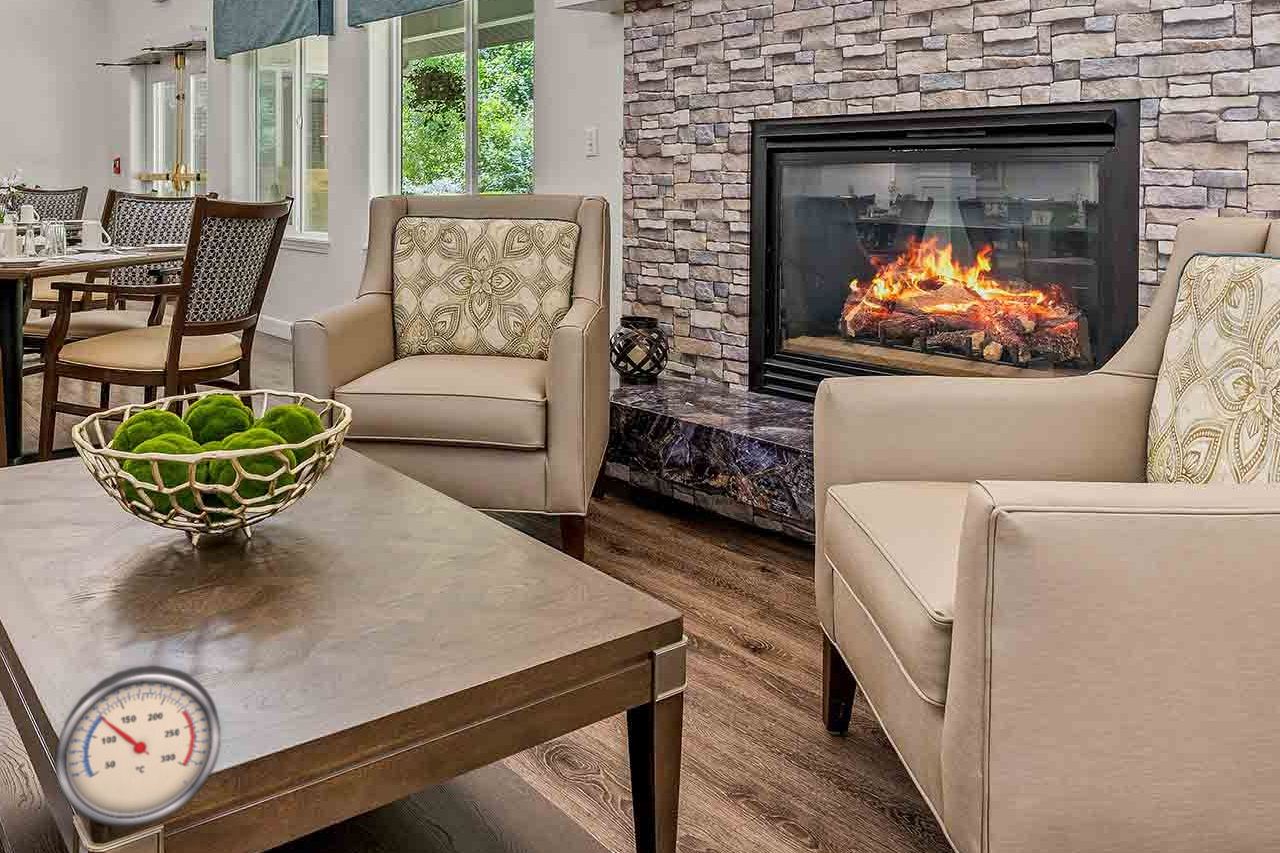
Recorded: 125 °C
